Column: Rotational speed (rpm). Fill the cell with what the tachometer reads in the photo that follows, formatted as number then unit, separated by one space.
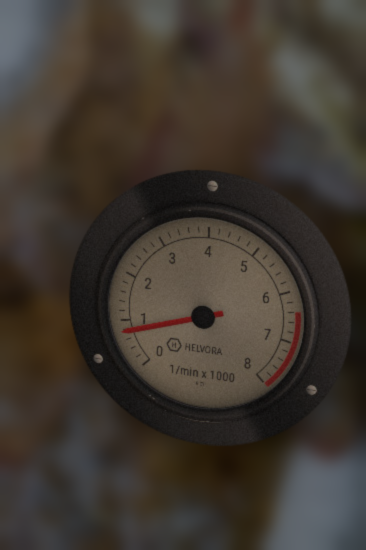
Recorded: 800 rpm
